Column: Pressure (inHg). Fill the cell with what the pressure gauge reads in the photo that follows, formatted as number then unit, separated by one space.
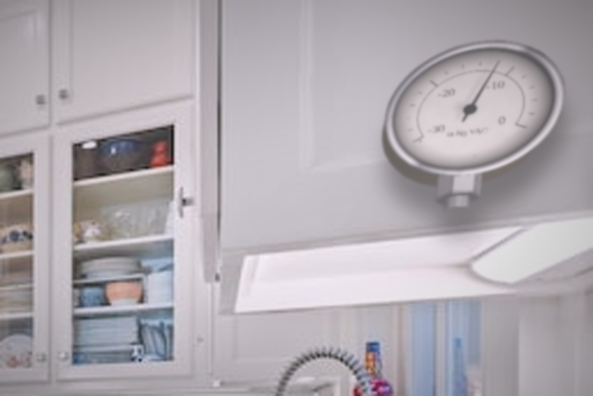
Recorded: -12 inHg
